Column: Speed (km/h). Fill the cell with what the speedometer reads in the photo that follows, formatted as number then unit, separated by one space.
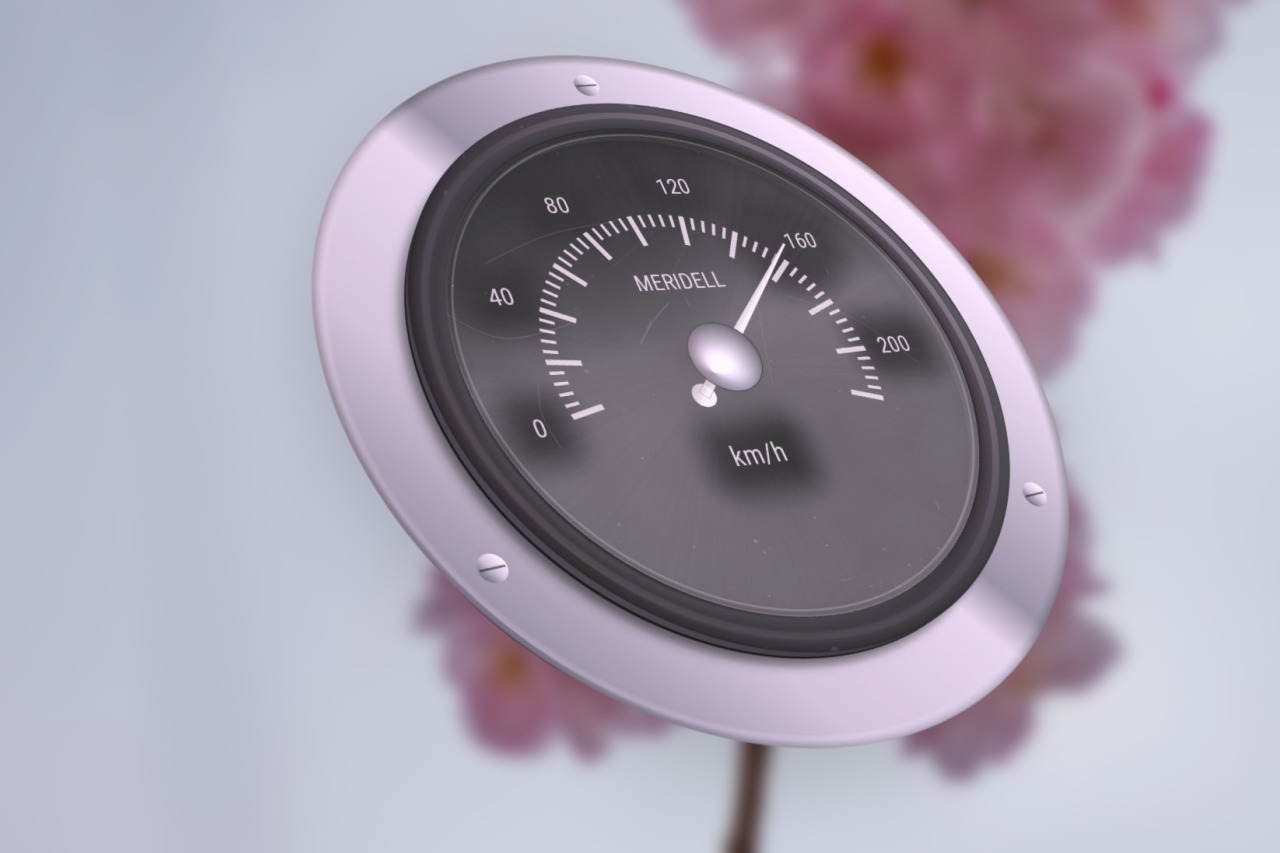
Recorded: 156 km/h
